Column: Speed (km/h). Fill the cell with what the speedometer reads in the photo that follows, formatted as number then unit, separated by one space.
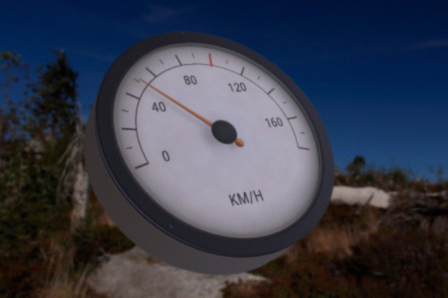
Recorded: 50 km/h
